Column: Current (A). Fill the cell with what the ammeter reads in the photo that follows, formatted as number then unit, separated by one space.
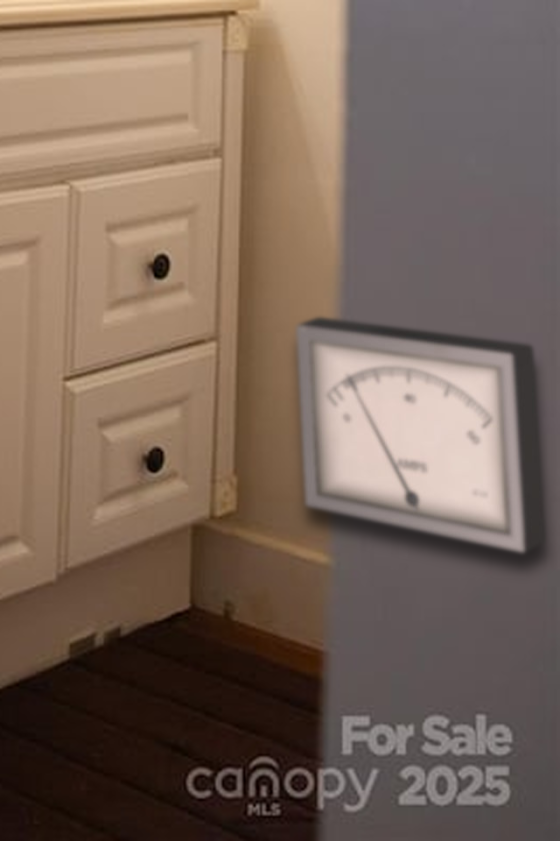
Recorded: 20 A
